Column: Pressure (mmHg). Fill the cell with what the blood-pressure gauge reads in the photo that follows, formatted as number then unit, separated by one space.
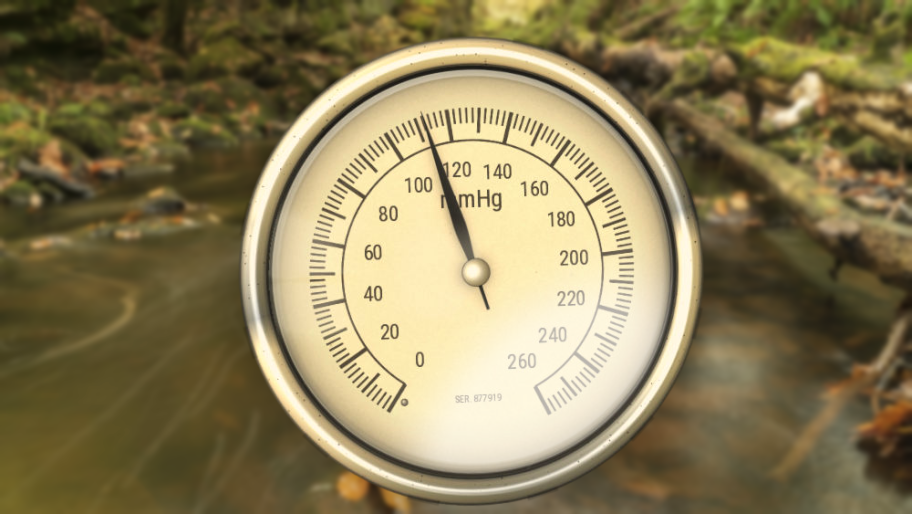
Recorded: 112 mmHg
